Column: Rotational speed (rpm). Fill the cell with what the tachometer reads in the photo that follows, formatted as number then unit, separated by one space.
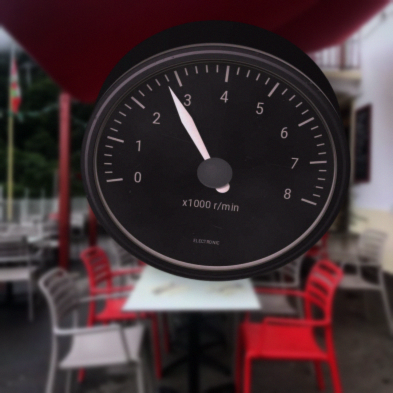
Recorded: 2800 rpm
